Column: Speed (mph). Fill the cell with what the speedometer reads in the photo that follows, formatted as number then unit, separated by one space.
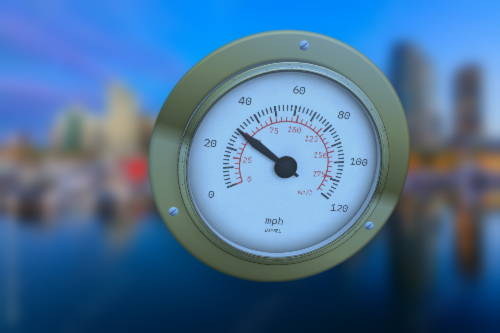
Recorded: 30 mph
